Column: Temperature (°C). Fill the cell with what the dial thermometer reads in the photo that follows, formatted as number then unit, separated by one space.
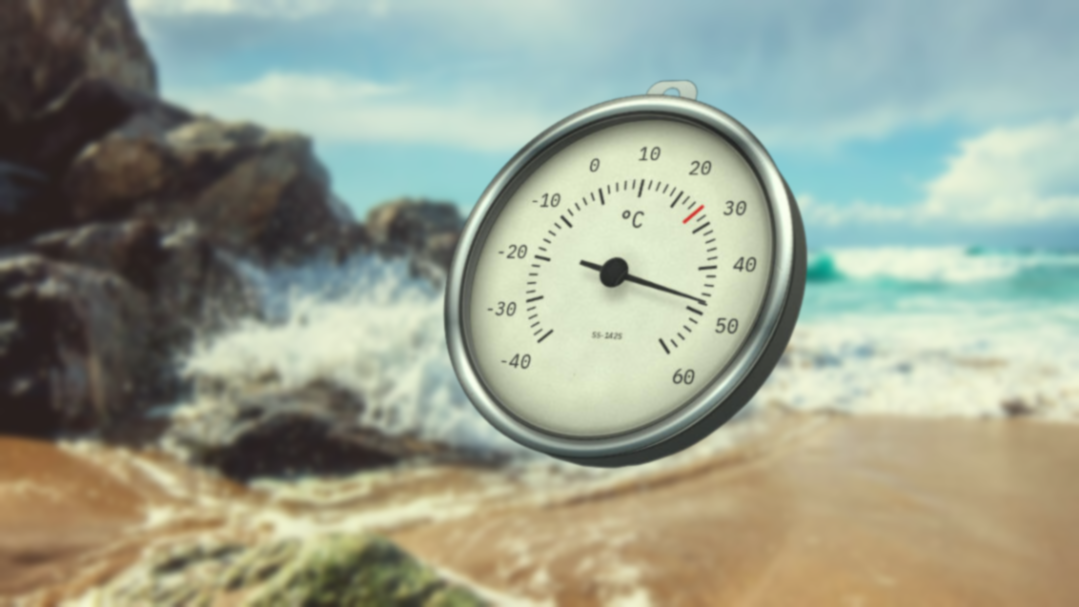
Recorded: 48 °C
